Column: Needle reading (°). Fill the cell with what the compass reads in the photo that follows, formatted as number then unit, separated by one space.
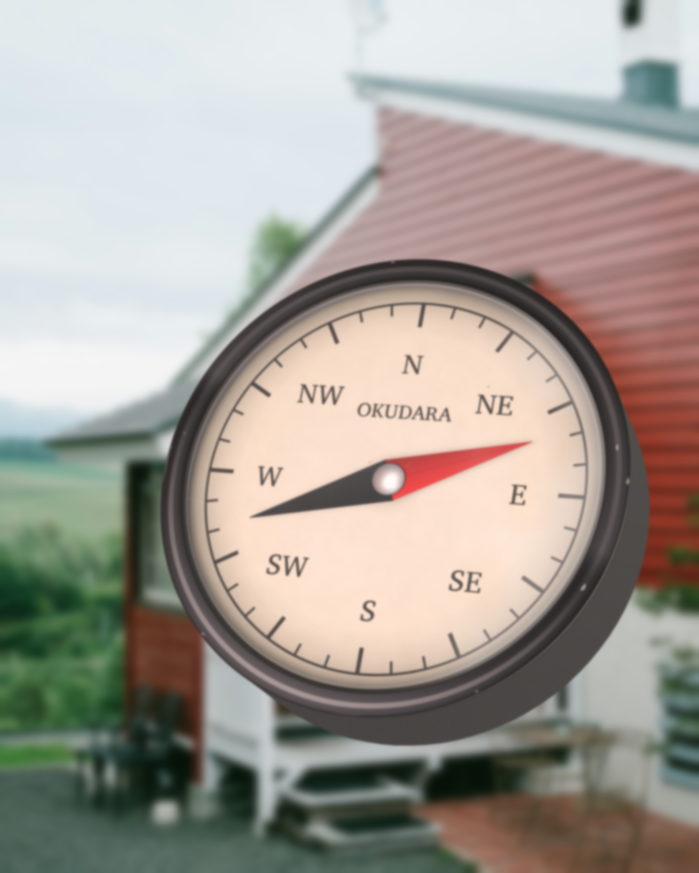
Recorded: 70 °
